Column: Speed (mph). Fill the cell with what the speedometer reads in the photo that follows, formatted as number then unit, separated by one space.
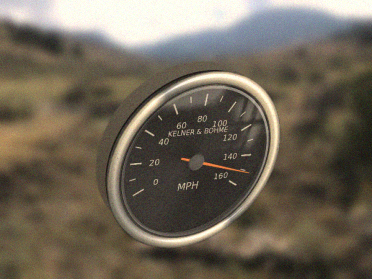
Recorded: 150 mph
